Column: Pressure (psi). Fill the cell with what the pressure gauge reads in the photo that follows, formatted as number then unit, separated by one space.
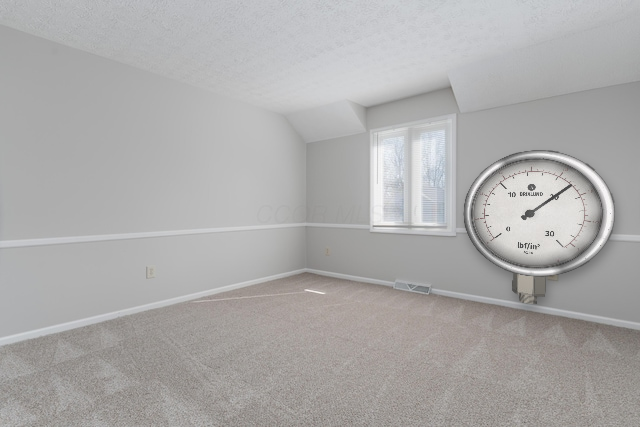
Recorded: 20 psi
